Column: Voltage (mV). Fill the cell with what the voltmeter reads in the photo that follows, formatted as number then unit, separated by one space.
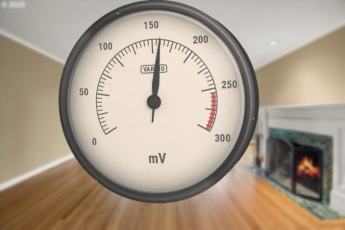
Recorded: 160 mV
